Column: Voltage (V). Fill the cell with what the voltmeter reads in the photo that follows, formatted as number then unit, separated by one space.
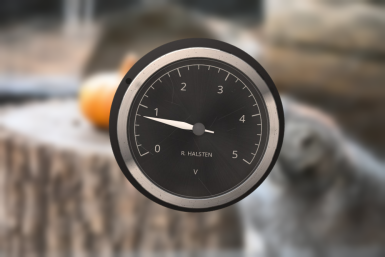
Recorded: 0.8 V
